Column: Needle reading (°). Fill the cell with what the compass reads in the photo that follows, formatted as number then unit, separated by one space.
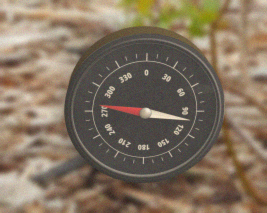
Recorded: 280 °
